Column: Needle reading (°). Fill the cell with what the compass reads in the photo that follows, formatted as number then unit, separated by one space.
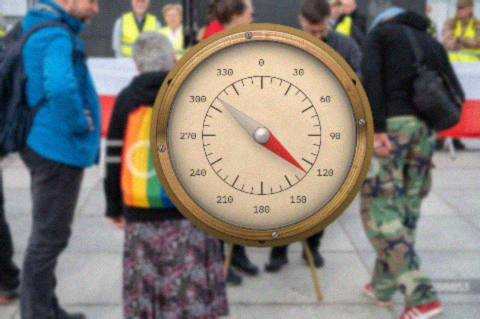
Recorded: 130 °
